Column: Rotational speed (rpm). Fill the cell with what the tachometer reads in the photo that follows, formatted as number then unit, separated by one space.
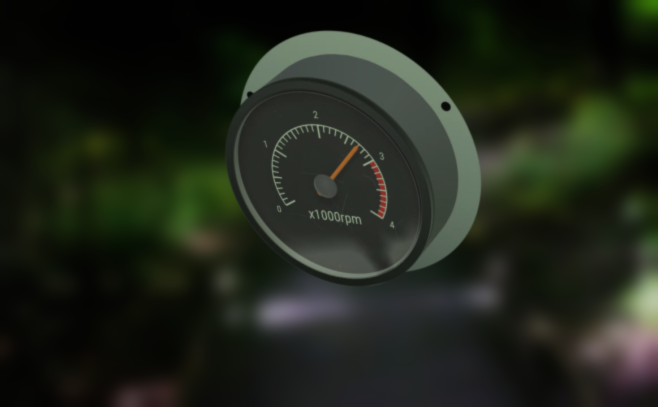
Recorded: 2700 rpm
